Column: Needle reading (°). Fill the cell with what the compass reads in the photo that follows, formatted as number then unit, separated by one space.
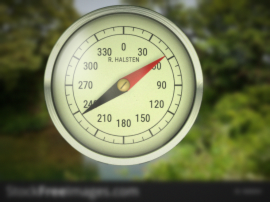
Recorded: 55 °
